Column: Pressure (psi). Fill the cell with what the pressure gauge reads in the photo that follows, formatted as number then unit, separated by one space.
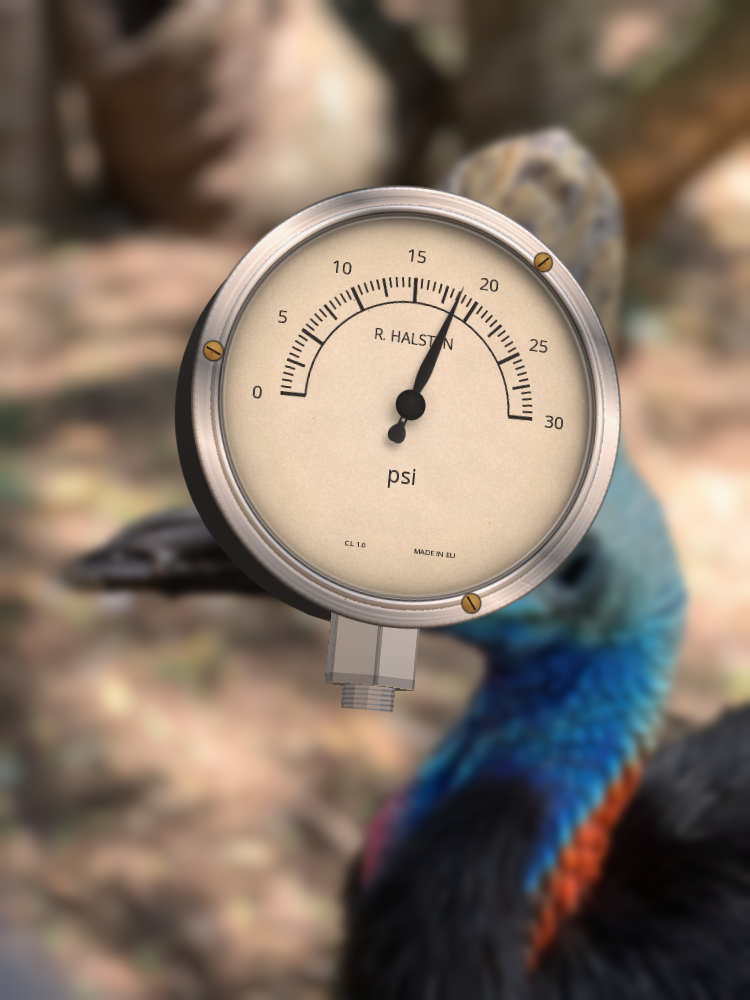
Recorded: 18.5 psi
